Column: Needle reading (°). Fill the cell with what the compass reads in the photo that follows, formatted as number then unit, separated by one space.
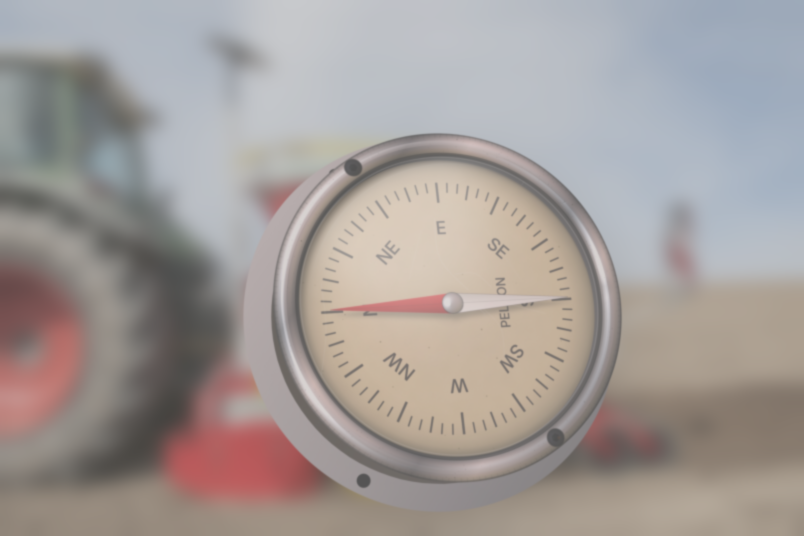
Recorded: 0 °
